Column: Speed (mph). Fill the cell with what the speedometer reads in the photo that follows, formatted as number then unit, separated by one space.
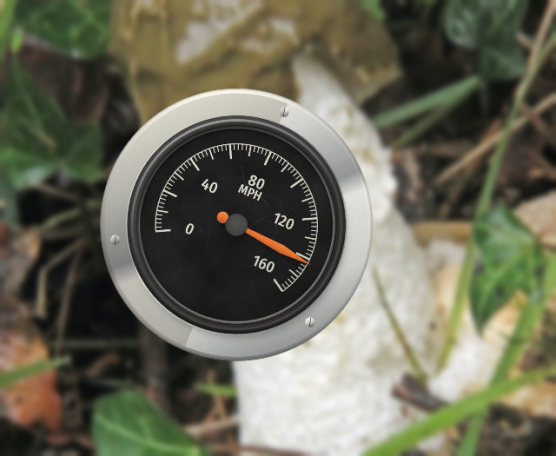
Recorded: 142 mph
